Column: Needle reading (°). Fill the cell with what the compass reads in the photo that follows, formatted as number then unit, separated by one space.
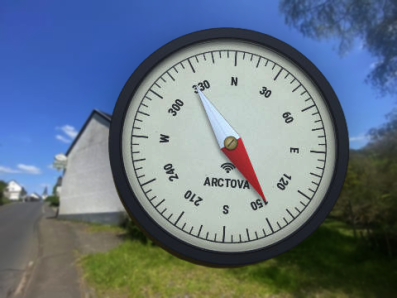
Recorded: 145 °
